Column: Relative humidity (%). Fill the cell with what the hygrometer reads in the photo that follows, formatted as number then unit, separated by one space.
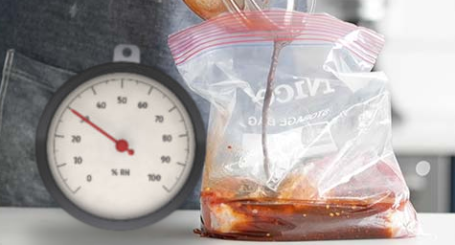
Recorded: 30 %
